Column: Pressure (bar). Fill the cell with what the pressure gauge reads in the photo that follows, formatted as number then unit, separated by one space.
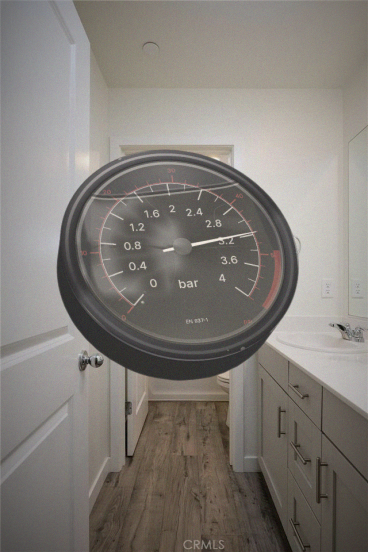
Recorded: 3.2 bar
